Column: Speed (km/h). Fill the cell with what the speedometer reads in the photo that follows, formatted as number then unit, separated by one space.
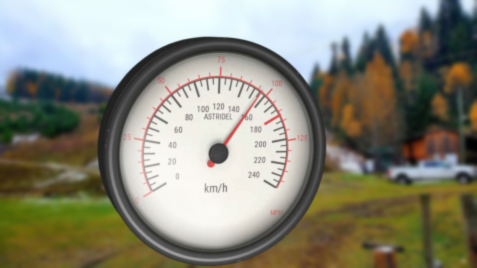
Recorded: 155 km/h
